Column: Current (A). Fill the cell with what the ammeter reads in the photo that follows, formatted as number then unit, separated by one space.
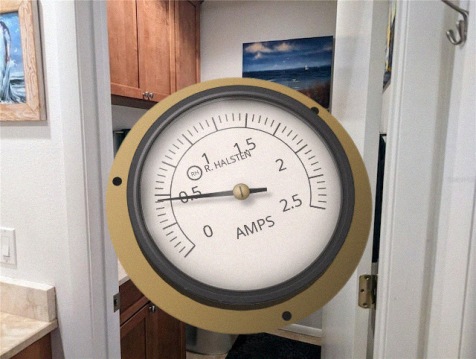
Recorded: 0.45 A
